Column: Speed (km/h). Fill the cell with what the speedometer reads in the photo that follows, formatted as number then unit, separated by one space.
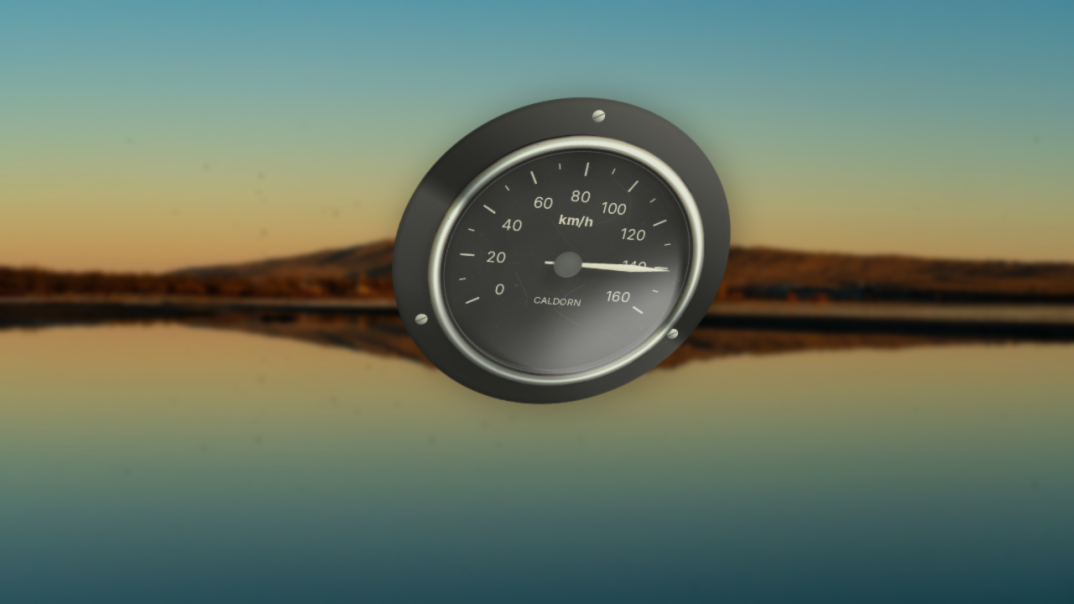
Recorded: 140 km/h
